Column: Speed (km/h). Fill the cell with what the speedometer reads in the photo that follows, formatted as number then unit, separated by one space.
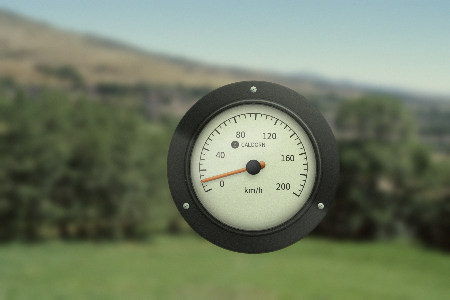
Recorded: 10 km/h
